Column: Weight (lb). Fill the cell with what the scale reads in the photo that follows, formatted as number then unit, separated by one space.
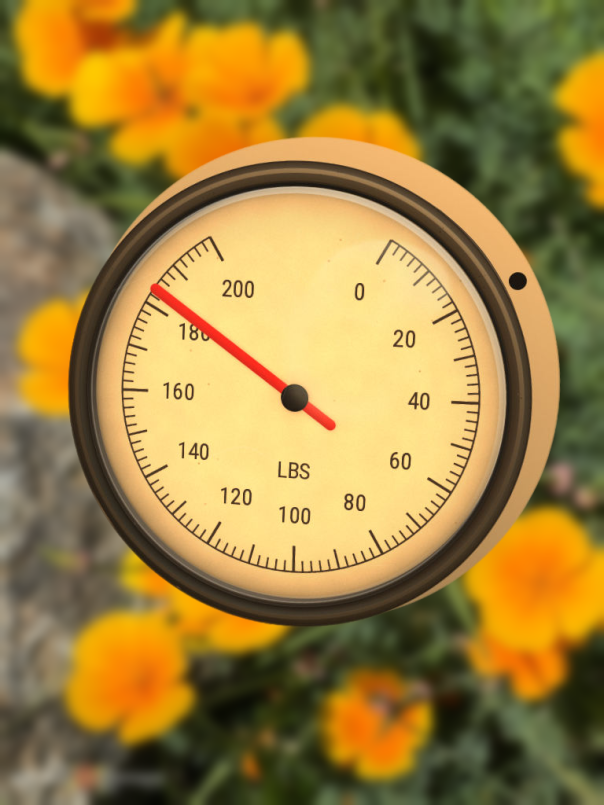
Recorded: 184 lb
